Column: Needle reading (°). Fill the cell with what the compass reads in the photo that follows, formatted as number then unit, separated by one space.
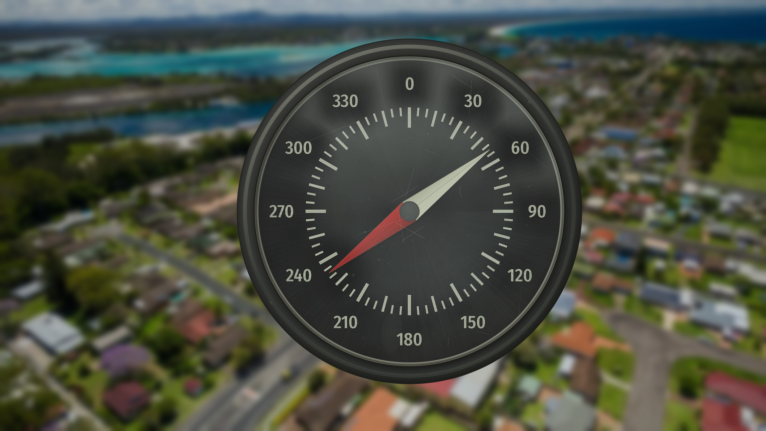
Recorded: 232.5 °
